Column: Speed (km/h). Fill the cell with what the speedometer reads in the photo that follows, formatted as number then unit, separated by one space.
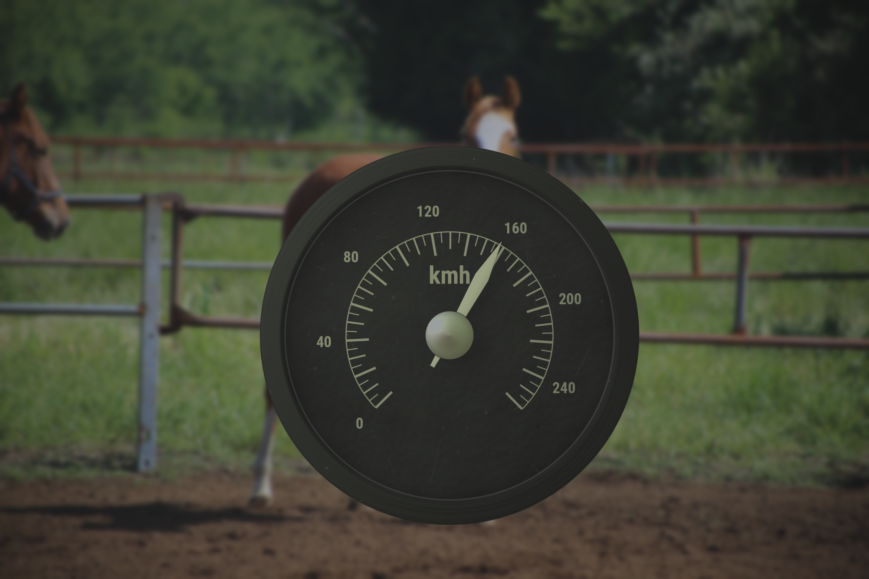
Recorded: 157.5 km/h
